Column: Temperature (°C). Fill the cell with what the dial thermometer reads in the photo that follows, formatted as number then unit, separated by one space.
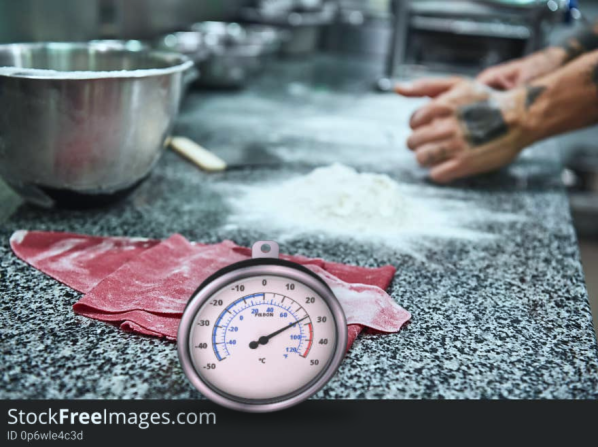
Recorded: 25 °C
